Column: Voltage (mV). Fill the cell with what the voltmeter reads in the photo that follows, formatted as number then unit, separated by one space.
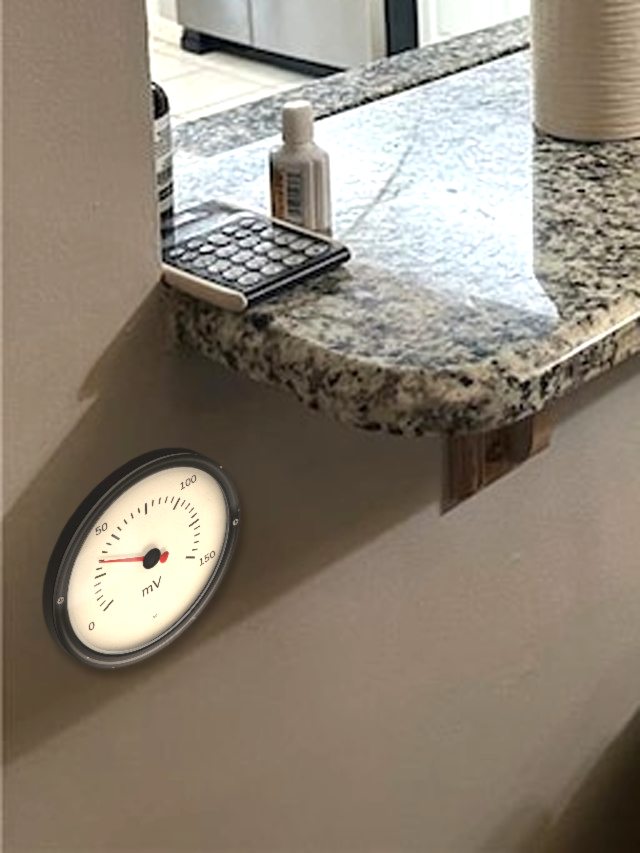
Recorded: 35 mV
